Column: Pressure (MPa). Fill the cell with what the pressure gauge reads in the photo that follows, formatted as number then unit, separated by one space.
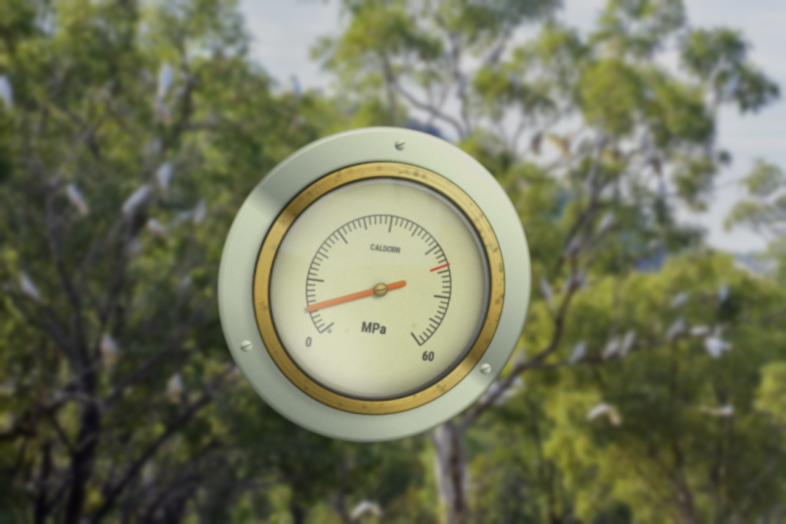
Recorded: 5 MPa
